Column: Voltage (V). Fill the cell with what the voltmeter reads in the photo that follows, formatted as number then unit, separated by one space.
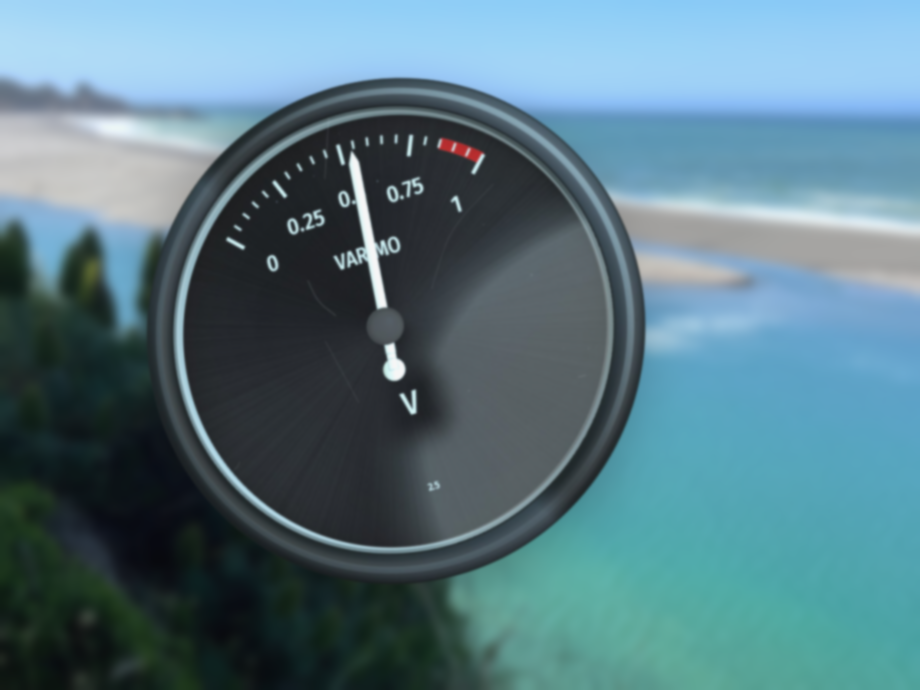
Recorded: 0.55 V
